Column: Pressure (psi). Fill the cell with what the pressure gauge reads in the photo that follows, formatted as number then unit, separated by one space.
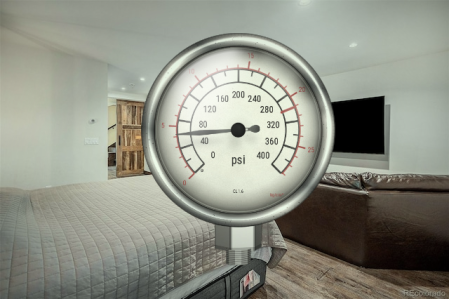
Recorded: 60 psi
